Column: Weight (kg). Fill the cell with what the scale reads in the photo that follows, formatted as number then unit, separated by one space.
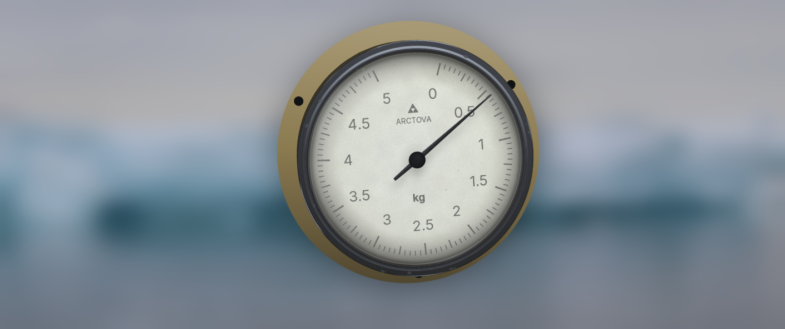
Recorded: 0.55 kg
